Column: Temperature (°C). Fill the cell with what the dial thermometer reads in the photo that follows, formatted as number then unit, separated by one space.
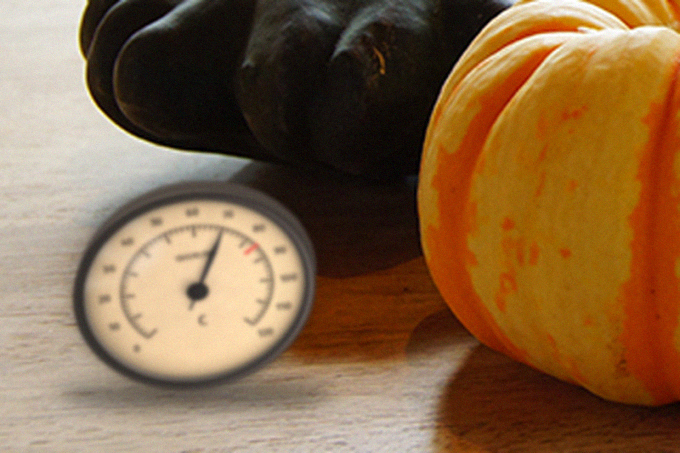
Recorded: 70 °C
